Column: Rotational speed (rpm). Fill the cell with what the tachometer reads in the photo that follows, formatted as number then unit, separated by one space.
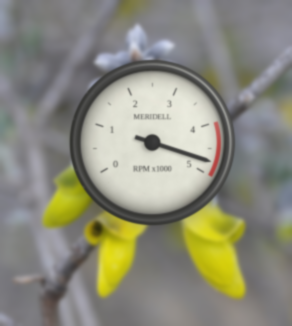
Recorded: 4750 rpm
